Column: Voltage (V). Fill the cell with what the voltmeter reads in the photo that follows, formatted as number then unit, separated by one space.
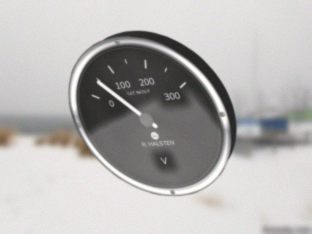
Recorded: 50 V
